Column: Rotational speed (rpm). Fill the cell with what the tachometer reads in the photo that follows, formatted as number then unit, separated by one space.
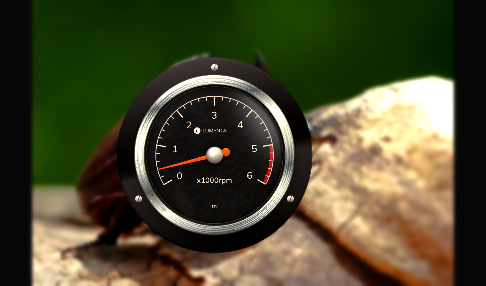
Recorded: 400 rpm
